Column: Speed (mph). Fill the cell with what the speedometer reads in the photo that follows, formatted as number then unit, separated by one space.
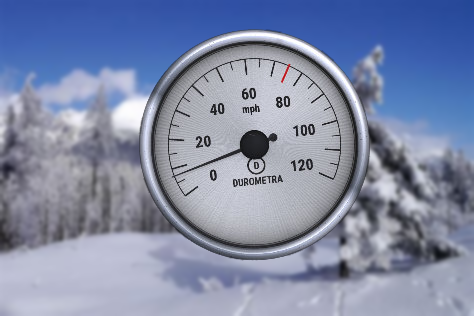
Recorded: 7.5 mph
